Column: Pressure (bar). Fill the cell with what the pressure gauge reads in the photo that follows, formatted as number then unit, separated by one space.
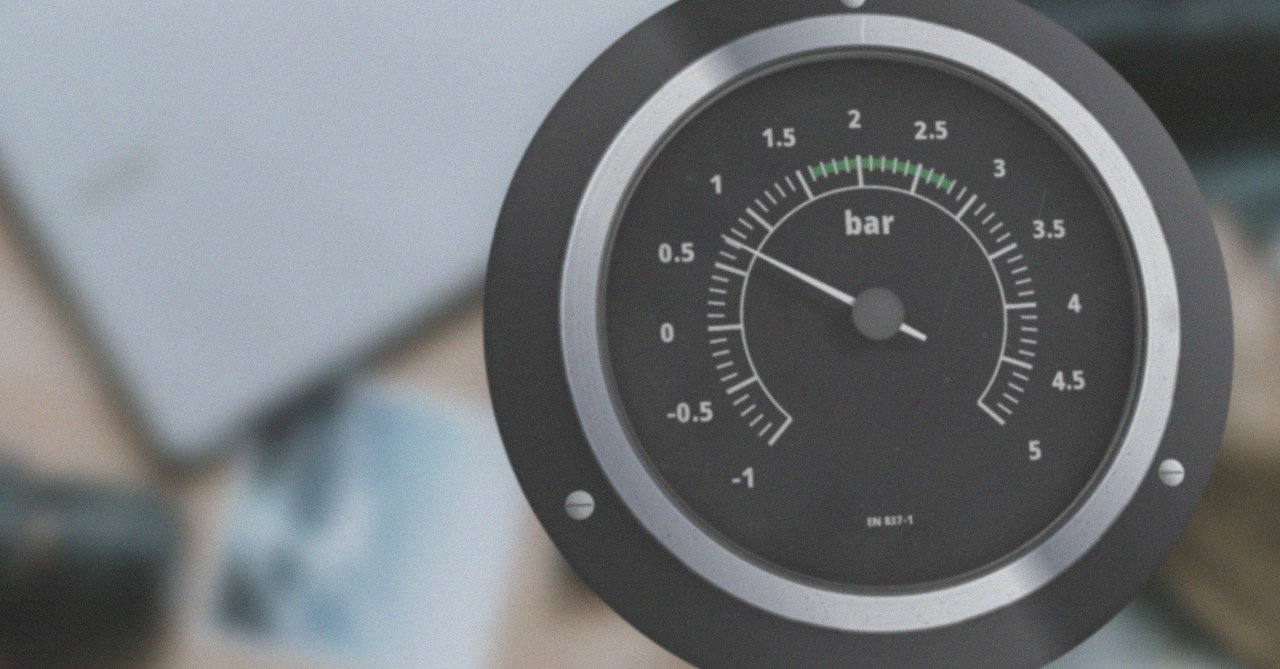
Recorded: 0.7 bar
